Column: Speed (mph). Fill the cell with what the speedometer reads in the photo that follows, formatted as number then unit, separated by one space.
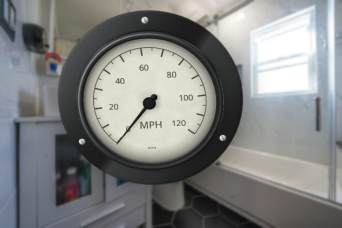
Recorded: 0 mph
